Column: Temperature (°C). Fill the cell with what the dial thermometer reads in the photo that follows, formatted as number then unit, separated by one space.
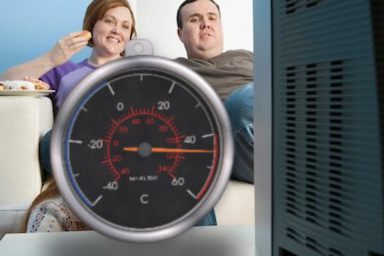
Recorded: 45 °C
